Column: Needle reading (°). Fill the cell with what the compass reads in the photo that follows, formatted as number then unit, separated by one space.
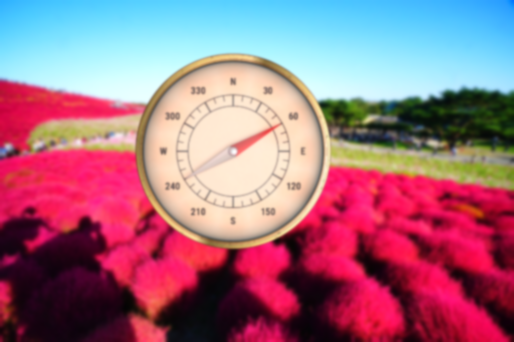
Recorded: 60 °
